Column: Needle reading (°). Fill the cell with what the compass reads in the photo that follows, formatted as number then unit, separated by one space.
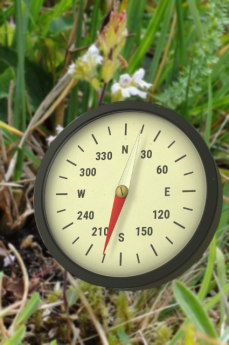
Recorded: 195 °
